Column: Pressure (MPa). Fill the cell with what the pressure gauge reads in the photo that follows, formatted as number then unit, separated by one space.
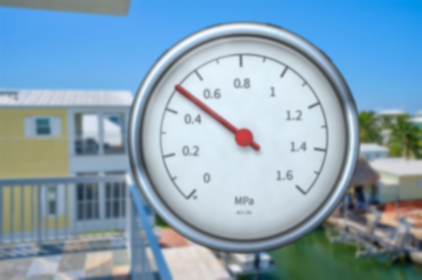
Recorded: 0.5 MPa
